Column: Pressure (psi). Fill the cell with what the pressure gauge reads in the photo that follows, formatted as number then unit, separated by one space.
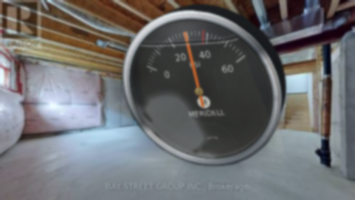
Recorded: 30 psi
